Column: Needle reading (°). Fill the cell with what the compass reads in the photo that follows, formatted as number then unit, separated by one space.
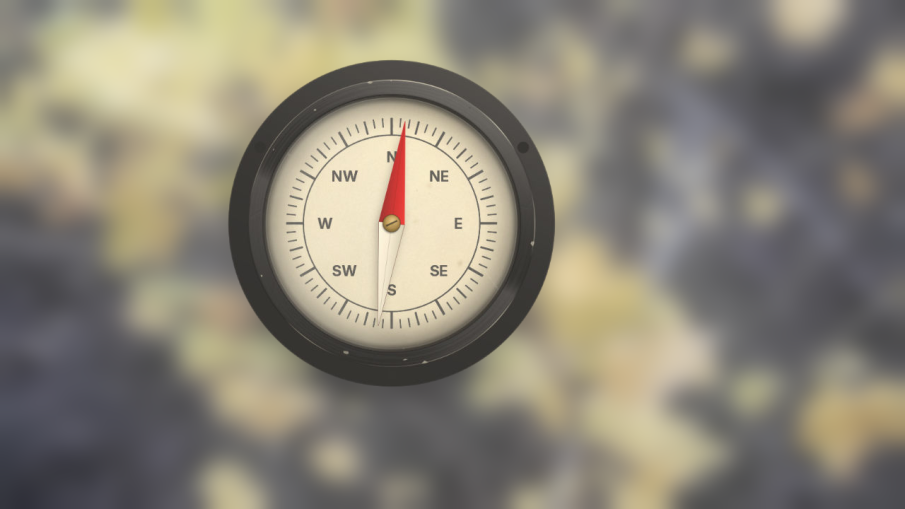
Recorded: 7.5 °
